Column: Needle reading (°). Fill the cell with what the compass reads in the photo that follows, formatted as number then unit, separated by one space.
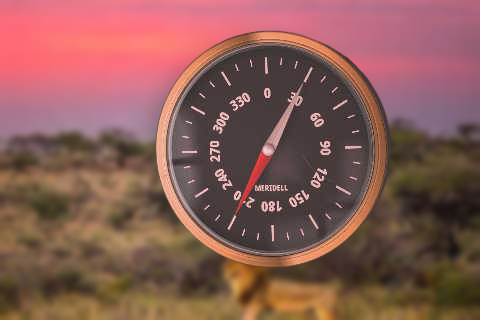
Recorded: 210 °
